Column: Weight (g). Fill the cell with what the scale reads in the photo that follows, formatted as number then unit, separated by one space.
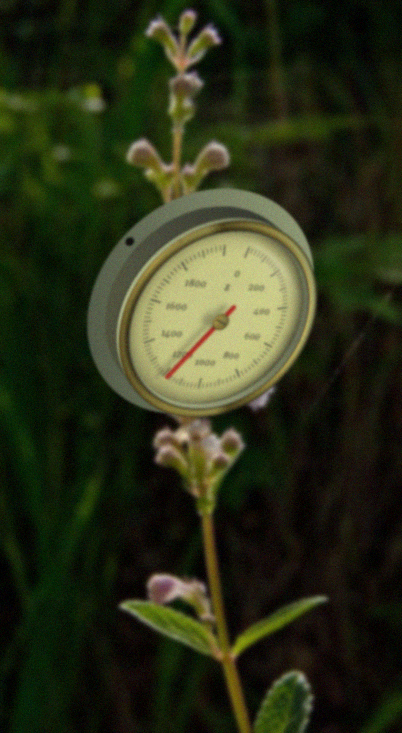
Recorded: 1200 g
